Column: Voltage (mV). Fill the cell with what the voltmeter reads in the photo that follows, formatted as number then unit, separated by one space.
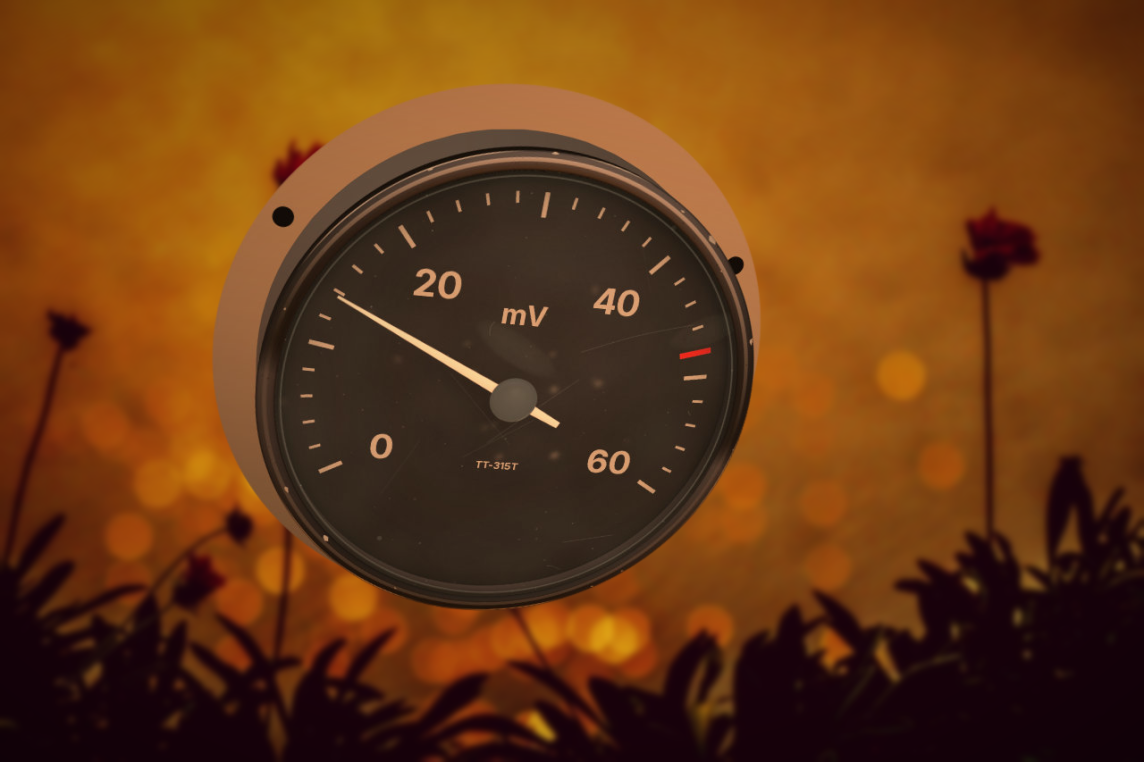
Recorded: 14 mV
